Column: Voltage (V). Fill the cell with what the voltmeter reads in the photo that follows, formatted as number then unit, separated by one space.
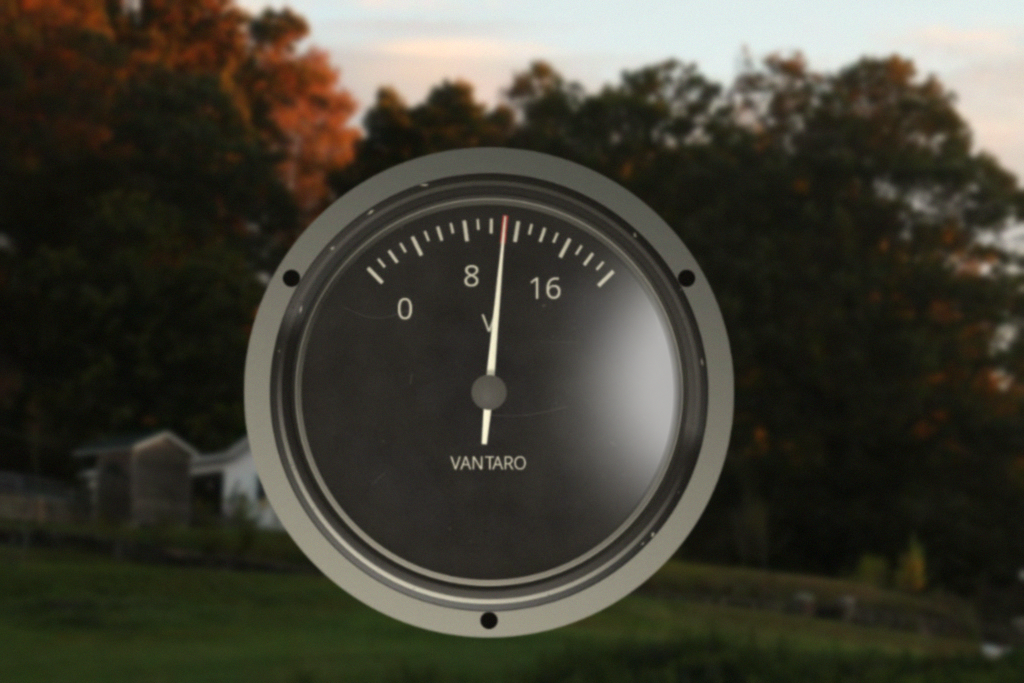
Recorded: 11 V
